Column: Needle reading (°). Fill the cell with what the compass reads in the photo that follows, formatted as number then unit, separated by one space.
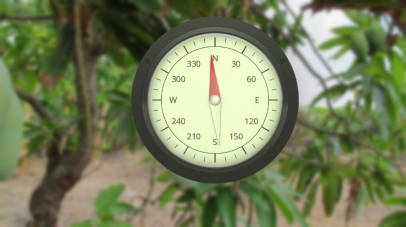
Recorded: 355 °
